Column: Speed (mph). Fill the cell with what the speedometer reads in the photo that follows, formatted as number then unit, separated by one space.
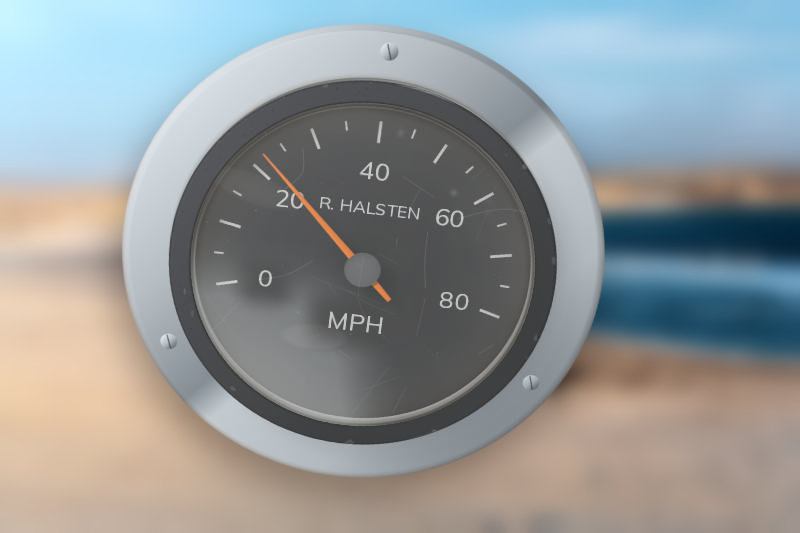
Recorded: 22.5 mph
